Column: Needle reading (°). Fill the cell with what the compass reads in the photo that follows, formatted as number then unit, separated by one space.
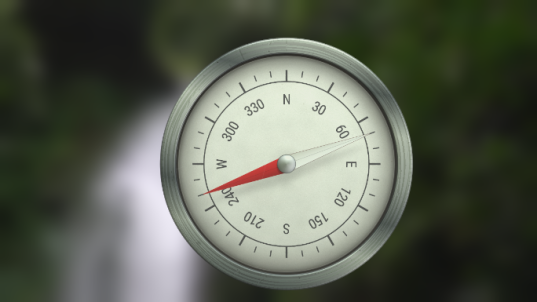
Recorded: 250 °
